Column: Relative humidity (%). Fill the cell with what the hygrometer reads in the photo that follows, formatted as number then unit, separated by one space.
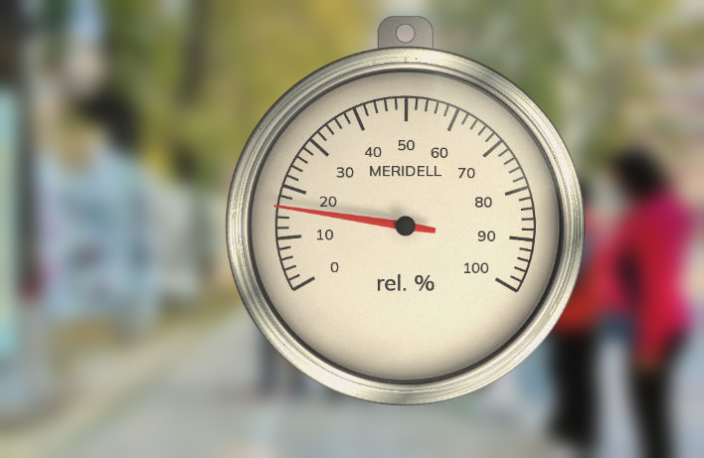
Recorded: 16 %
